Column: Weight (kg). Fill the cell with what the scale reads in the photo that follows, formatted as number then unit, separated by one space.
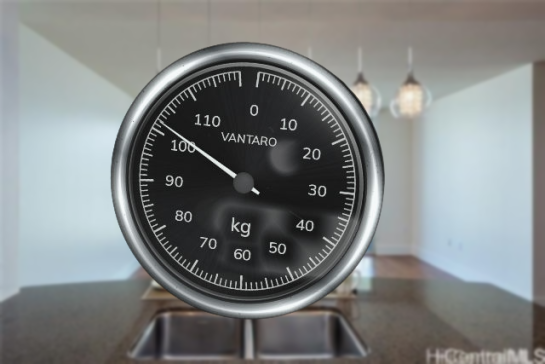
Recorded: 102 kg
